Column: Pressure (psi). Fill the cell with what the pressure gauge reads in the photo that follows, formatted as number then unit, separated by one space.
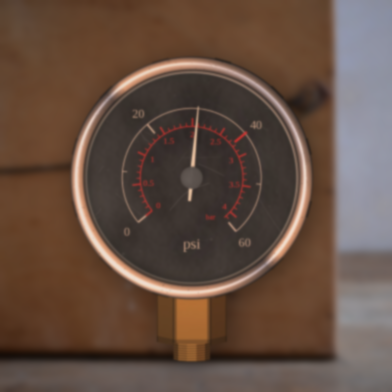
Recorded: 30 psi
